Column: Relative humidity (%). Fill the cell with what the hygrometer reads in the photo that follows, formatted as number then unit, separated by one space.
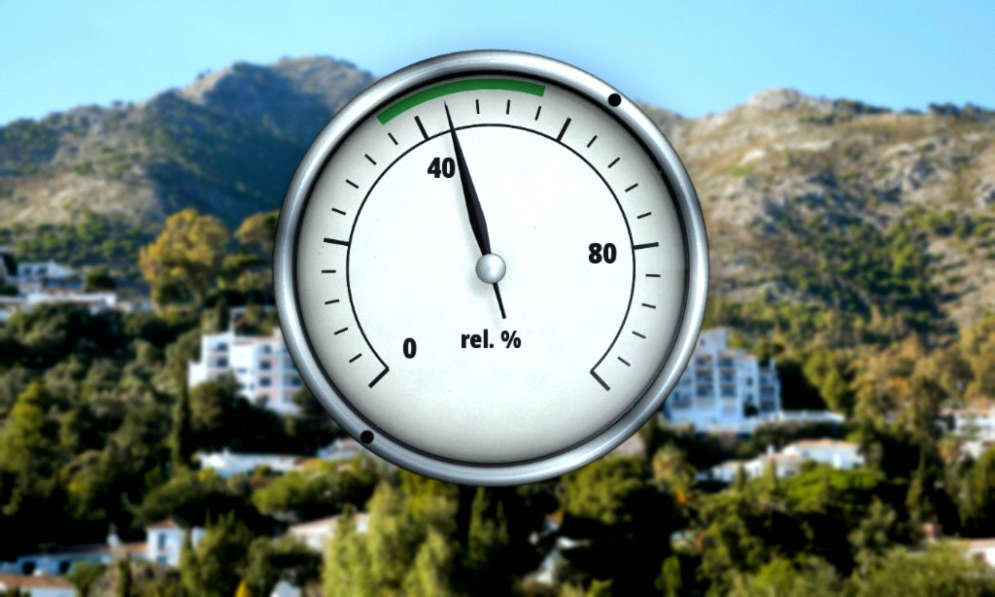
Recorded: 44 %
